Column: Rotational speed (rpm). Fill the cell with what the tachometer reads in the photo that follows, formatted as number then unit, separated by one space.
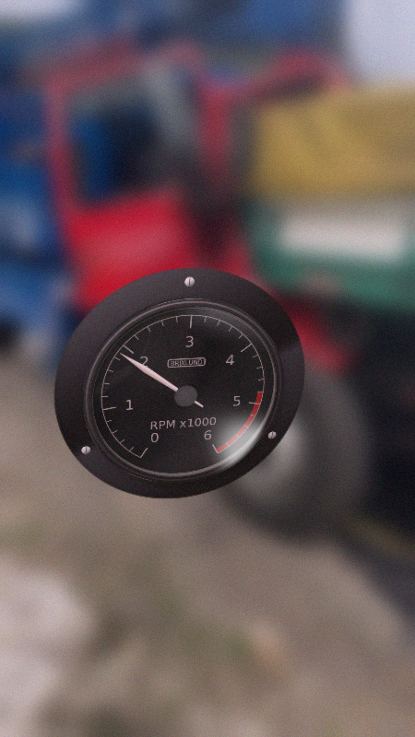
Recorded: 1900 rpm
